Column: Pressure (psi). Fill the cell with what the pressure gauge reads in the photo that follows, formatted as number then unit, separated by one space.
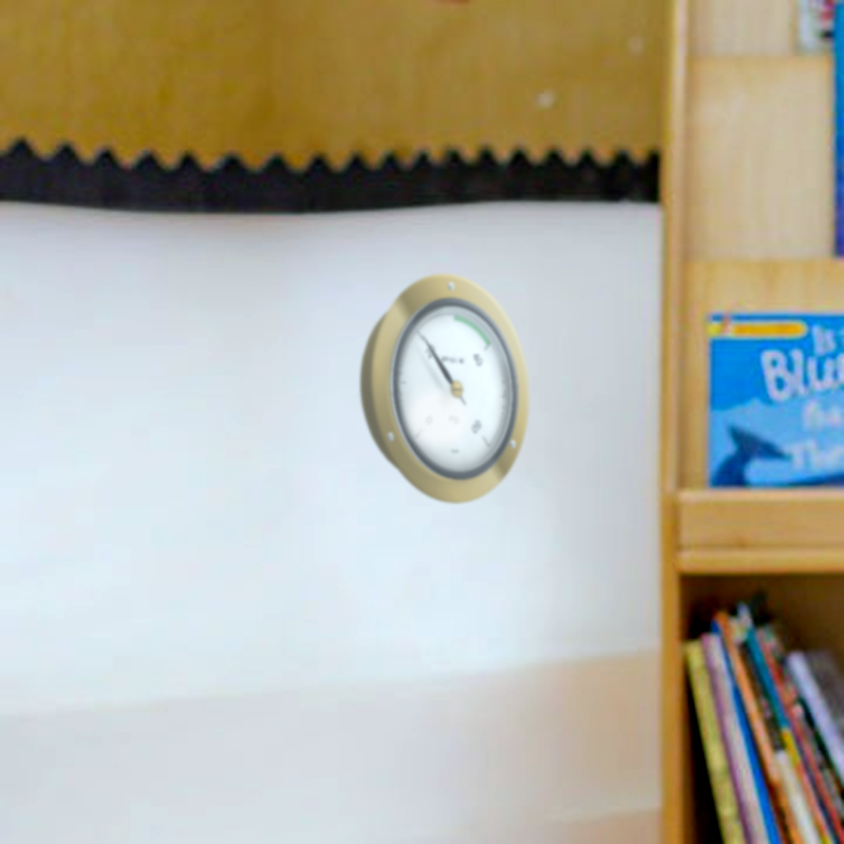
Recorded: 20 psi
